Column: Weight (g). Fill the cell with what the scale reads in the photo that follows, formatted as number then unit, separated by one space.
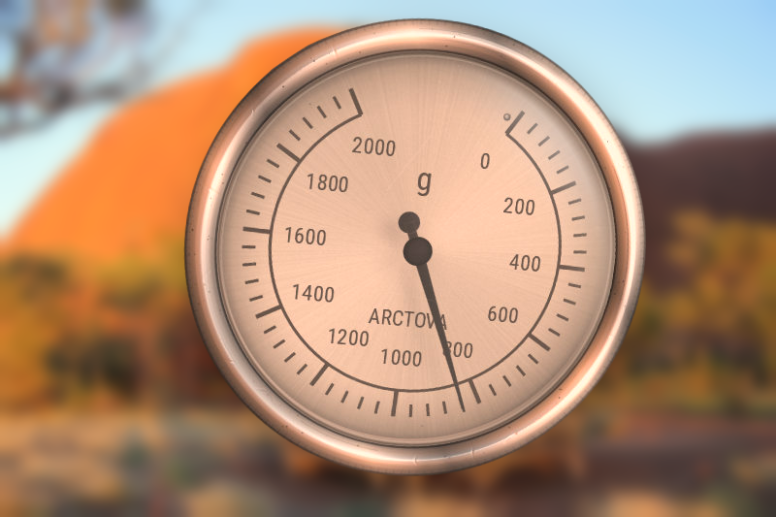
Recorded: 840 g
